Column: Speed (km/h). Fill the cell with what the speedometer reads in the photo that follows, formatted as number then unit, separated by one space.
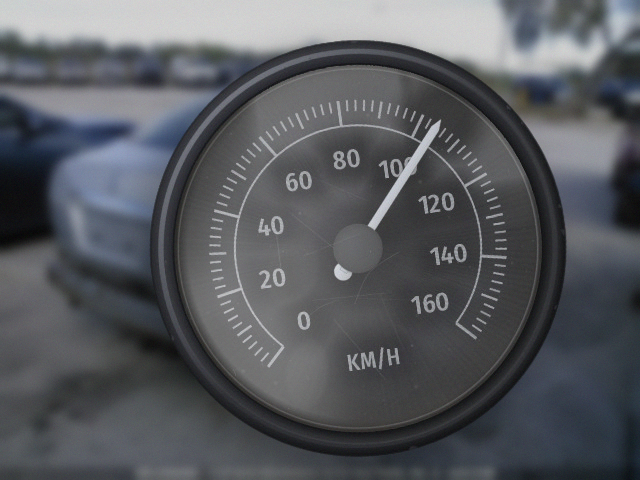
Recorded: 104 km/h
